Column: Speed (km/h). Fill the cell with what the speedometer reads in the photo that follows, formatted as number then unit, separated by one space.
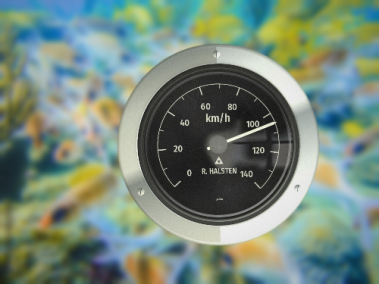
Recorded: 105 km/h
